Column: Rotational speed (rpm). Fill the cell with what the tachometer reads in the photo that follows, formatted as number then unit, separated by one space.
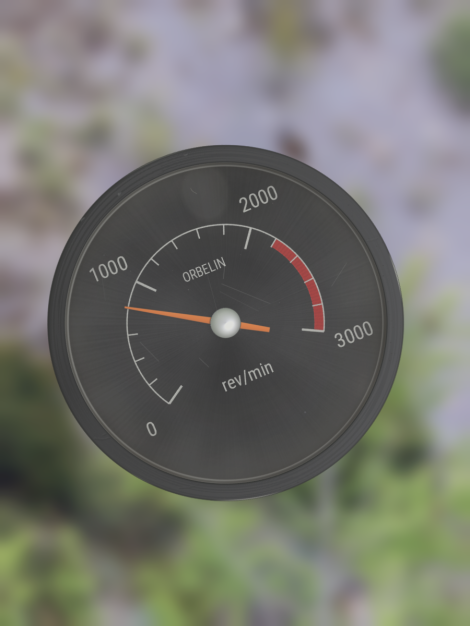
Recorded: 800 rpm
